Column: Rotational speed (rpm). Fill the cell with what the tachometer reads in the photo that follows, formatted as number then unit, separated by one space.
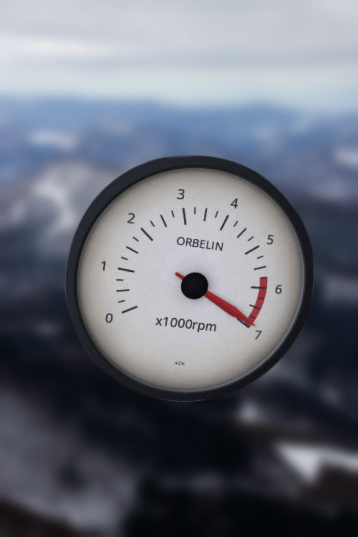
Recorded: 6875 rpm
